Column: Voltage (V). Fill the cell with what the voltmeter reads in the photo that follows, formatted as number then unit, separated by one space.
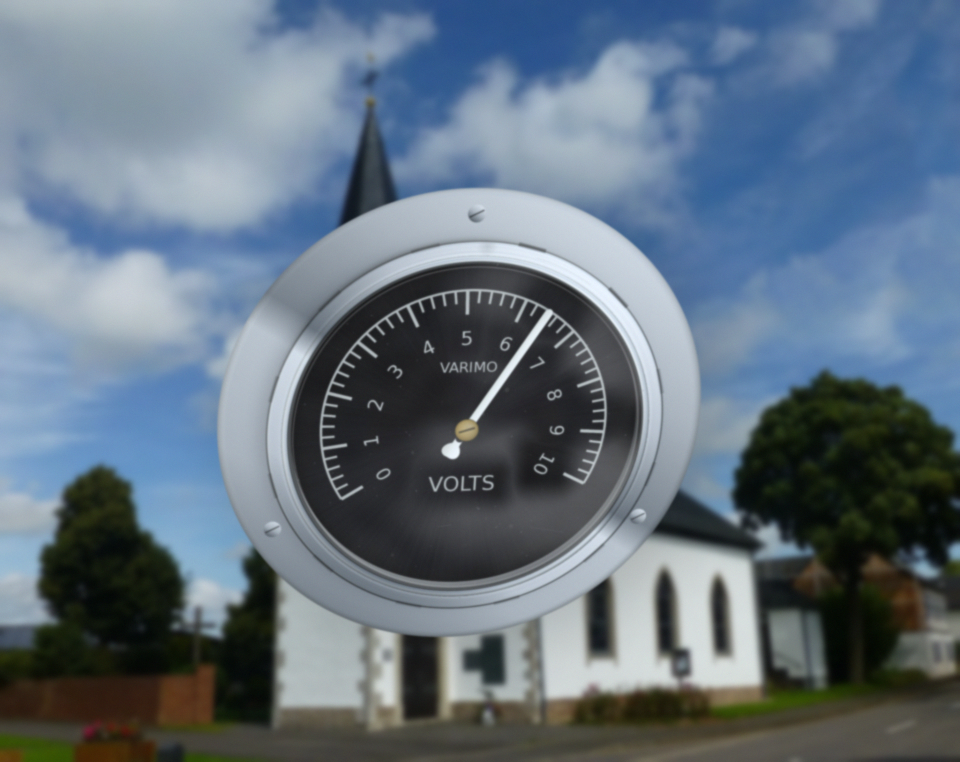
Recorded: 6.4 V
